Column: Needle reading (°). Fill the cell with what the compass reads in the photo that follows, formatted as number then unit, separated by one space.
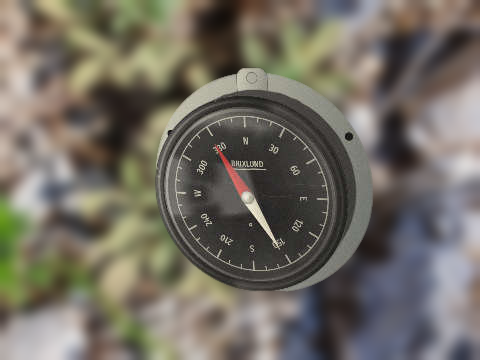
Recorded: 330 °
